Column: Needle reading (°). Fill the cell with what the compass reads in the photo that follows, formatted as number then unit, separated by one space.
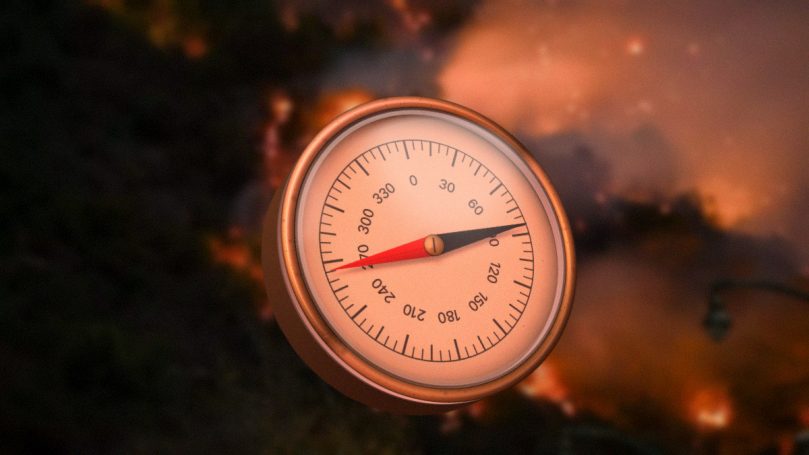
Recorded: 265 °
